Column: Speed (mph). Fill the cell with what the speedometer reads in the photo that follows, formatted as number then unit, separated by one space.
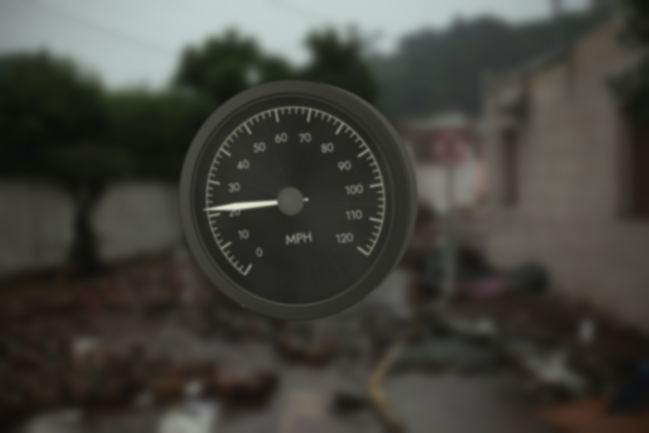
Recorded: 22 mph
